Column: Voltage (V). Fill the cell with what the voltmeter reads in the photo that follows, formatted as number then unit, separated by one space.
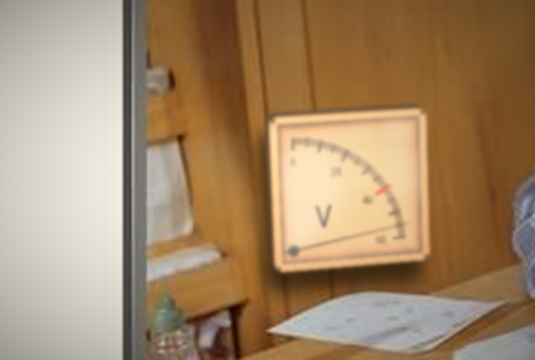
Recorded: 55 V
